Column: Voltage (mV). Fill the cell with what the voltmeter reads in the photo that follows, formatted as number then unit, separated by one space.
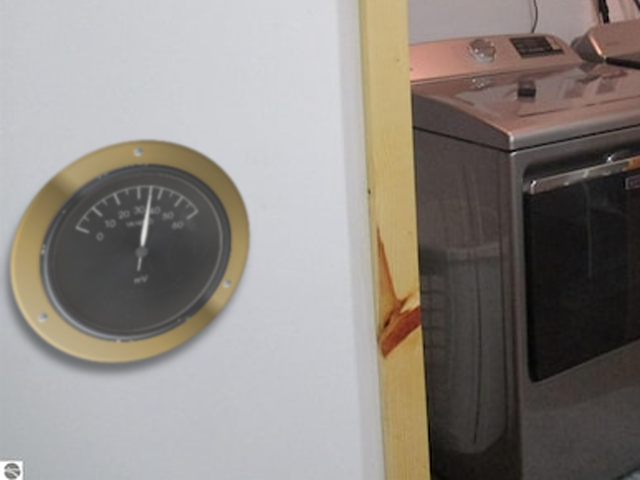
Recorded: 35 mV
